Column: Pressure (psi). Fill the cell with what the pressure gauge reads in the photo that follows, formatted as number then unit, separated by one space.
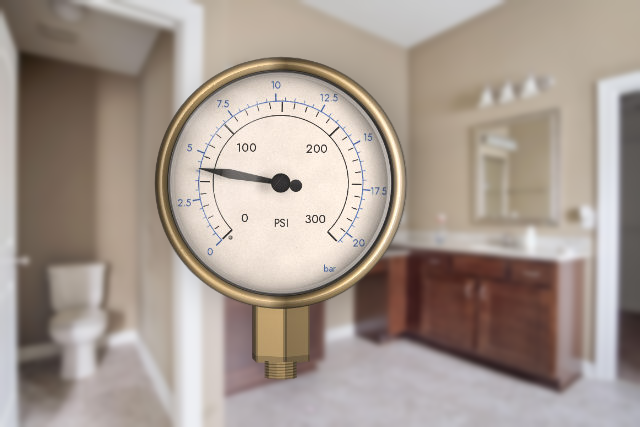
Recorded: 60 psi
